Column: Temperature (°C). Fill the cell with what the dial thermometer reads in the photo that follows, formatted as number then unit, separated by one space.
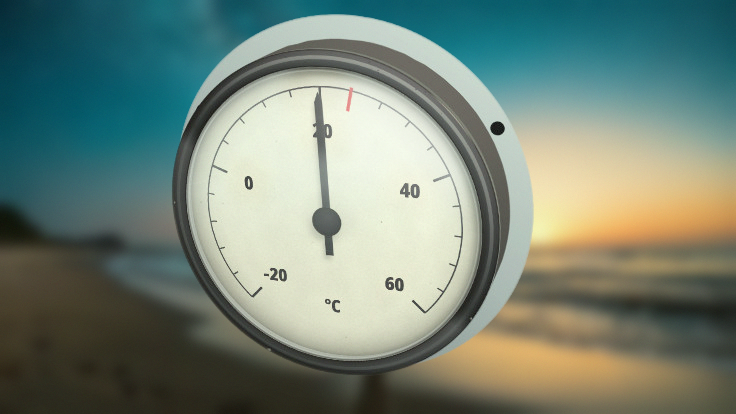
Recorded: 20 °C
